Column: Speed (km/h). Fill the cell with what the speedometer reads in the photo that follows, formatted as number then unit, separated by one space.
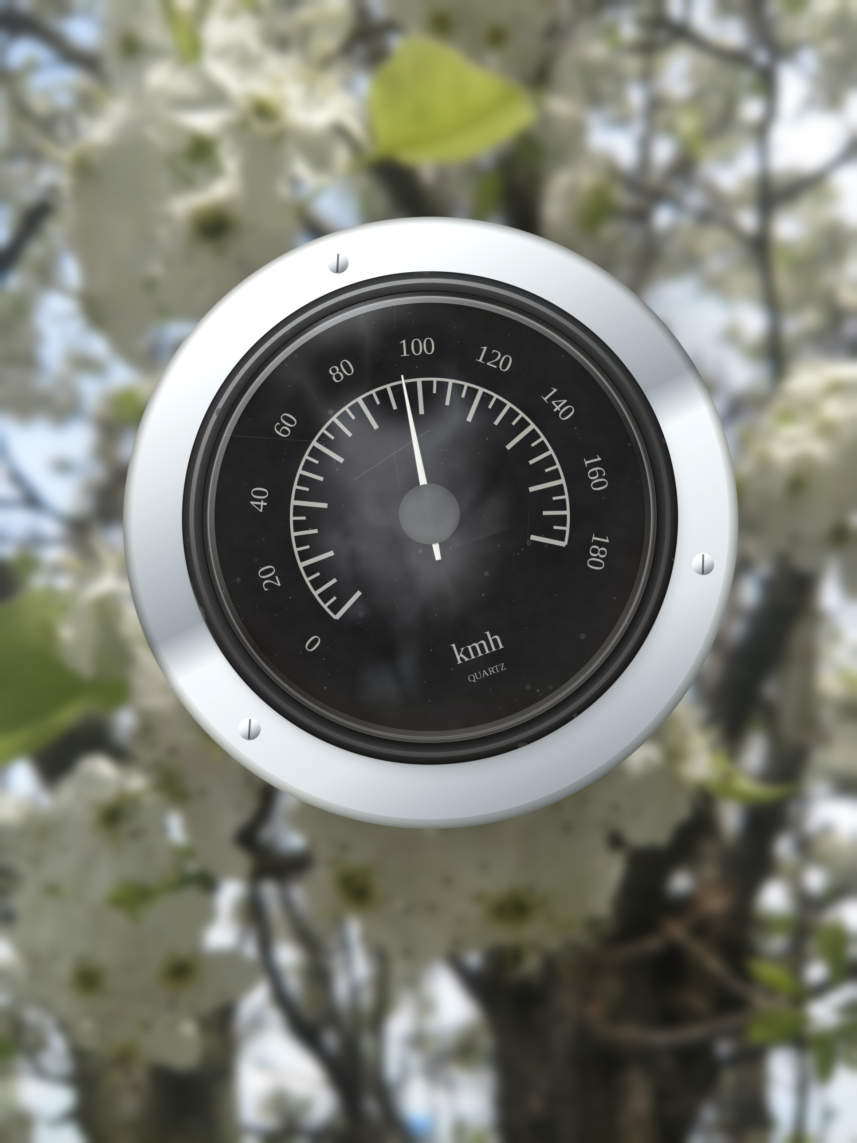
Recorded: 95 km/h
